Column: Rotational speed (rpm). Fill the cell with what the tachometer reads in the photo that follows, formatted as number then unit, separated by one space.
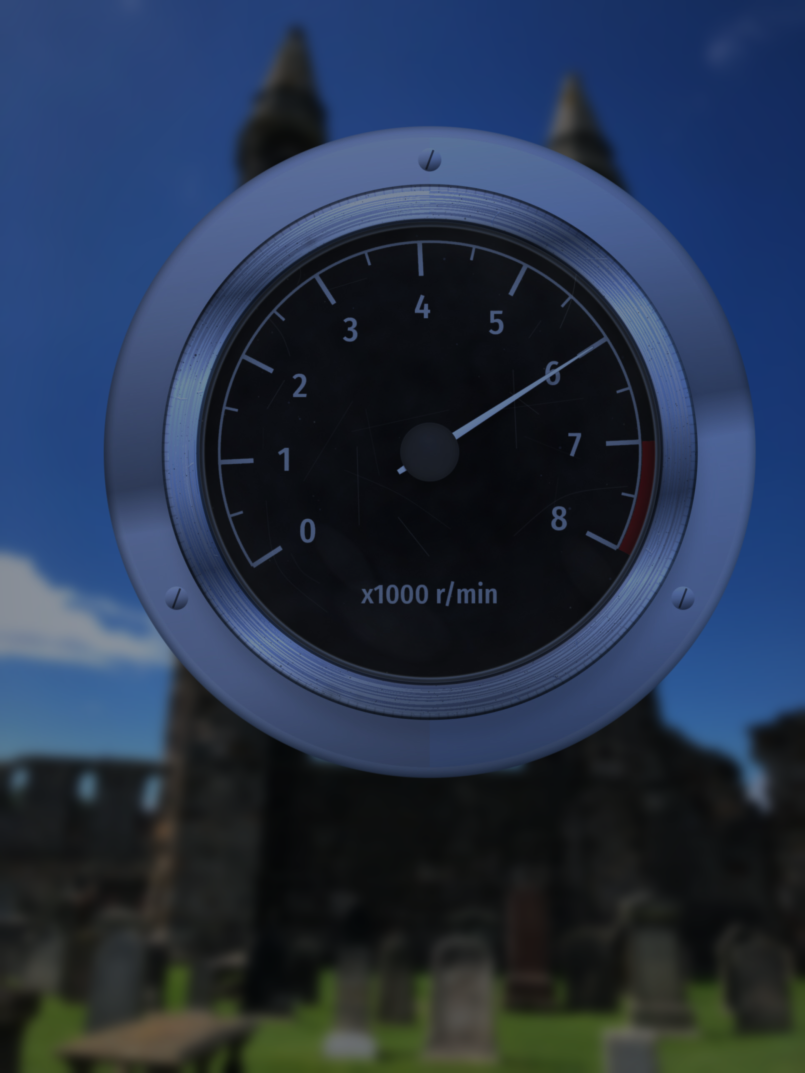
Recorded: 6000 rpm
